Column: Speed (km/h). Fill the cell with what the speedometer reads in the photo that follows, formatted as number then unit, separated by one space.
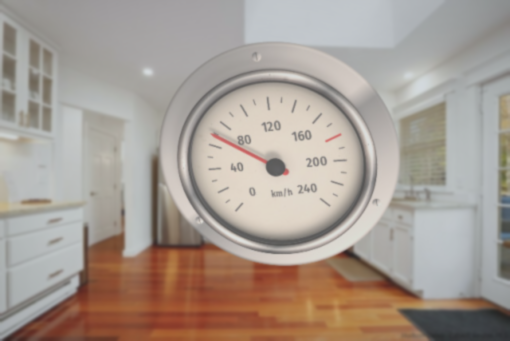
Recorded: 70 km/h
